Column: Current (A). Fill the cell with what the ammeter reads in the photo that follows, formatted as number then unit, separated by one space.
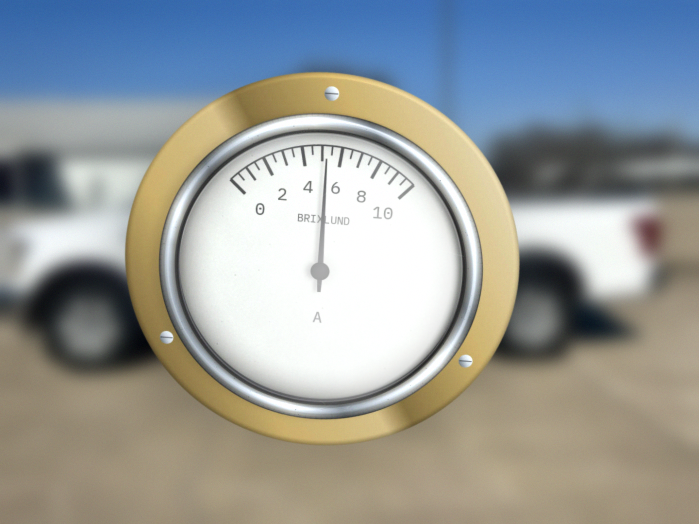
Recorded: 5.25 A
